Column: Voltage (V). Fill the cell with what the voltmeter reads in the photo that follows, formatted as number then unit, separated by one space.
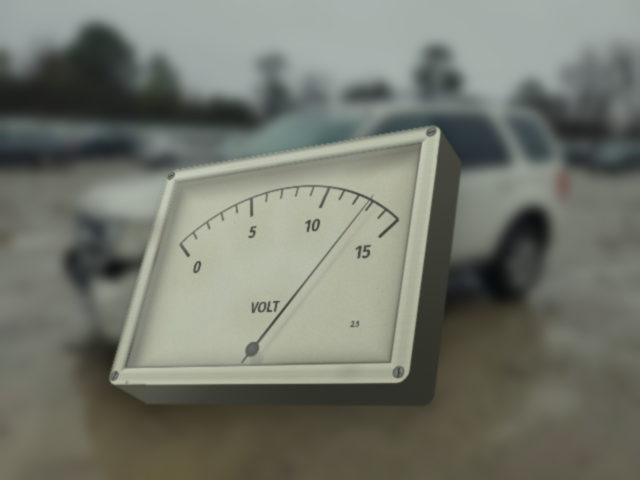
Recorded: 13 V
